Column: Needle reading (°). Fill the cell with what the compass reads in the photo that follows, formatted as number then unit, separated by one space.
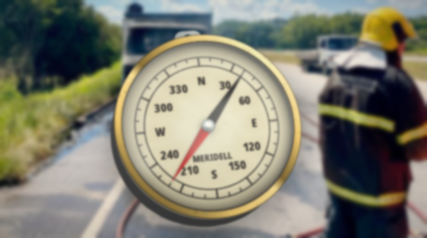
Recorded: 220 °
